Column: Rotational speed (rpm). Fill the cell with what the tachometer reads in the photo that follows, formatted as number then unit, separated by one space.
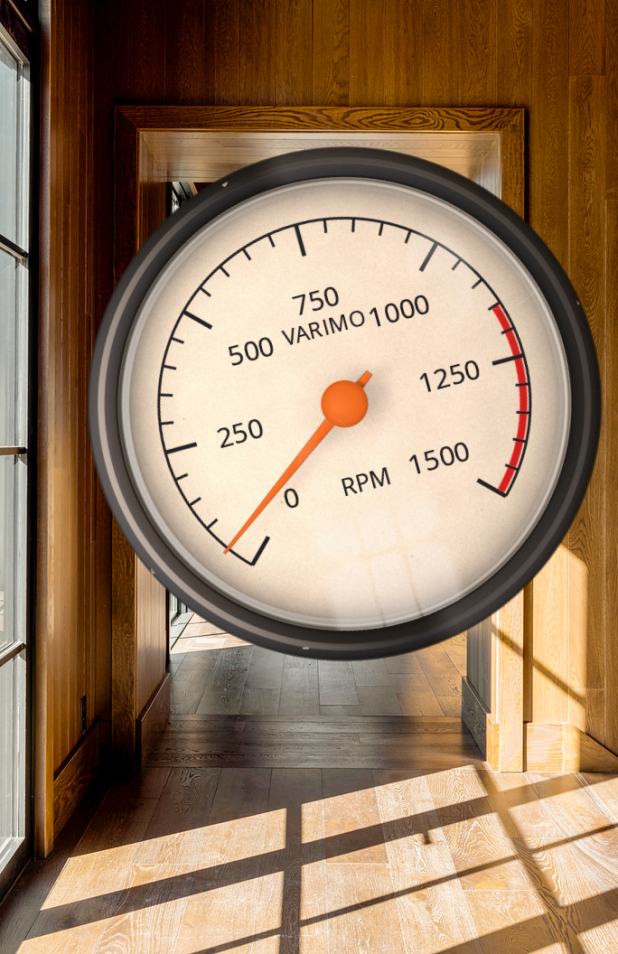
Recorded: 50 rpm
